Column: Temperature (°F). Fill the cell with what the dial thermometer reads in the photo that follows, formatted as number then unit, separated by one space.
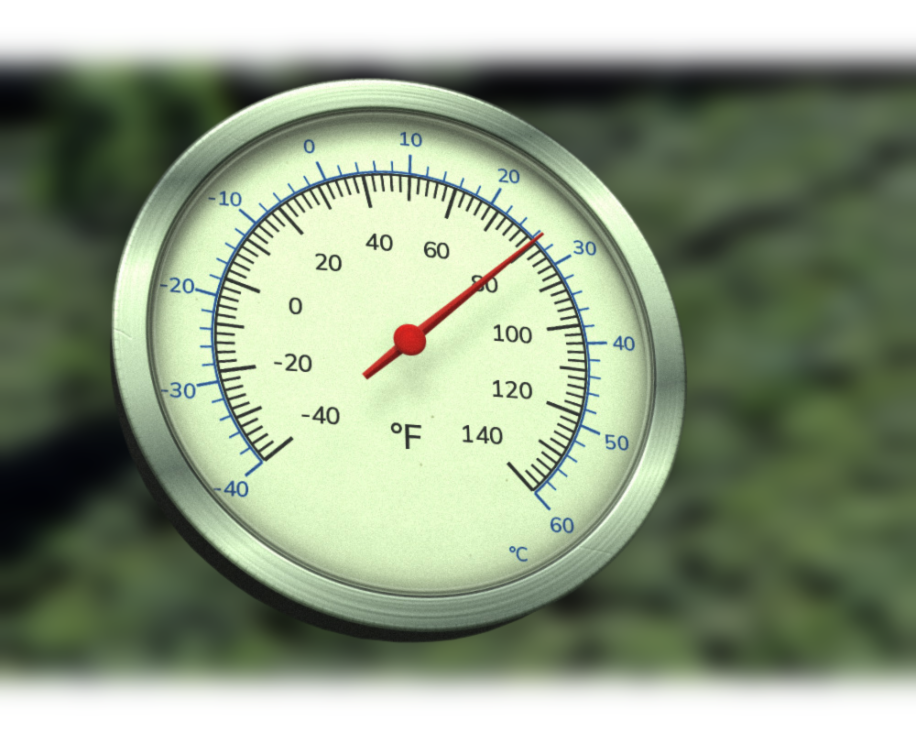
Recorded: 80 °F
